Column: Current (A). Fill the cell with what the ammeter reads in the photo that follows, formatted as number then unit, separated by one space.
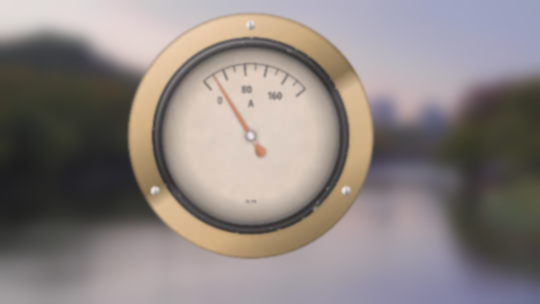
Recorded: 20 A
